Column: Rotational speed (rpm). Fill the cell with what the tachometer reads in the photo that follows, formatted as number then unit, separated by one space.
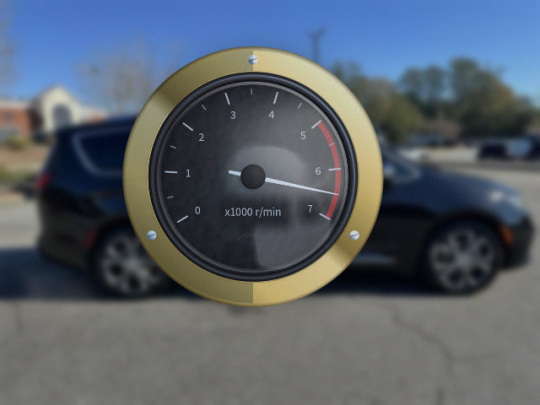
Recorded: 6500 rpm
